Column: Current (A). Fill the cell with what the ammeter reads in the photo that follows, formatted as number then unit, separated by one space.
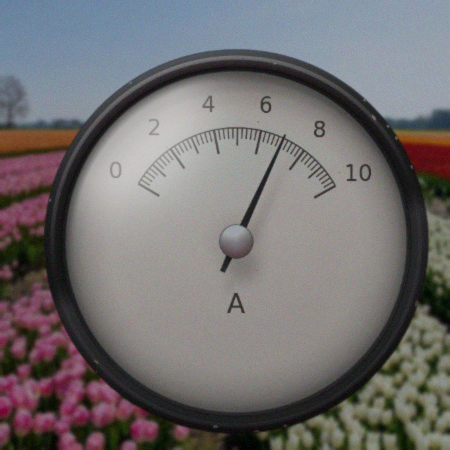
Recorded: 7 A
